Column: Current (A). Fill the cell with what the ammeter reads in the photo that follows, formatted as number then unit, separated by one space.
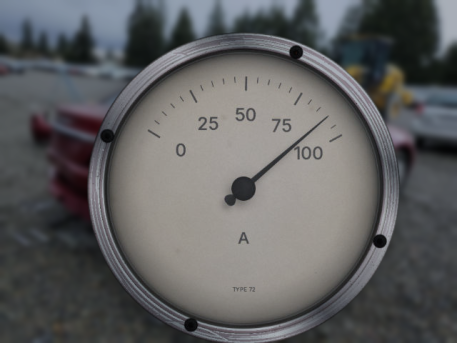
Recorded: 90 A
